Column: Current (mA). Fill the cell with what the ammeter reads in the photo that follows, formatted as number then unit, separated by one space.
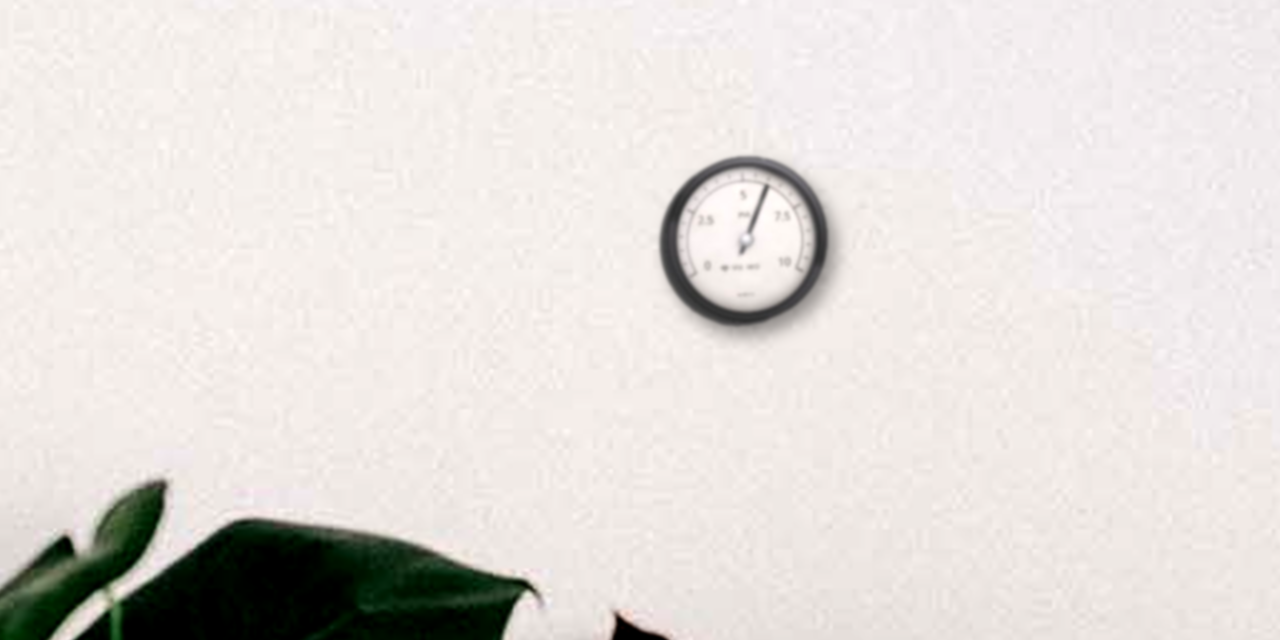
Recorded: 6 mA
